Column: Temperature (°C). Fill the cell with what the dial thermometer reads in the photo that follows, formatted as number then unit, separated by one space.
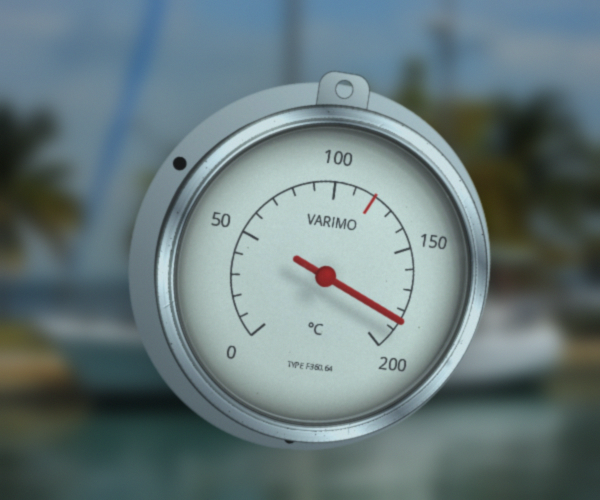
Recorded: 185 °C
